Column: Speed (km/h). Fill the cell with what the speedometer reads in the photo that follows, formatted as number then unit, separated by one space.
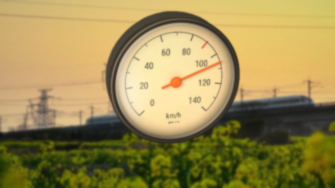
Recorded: 105 km/h
